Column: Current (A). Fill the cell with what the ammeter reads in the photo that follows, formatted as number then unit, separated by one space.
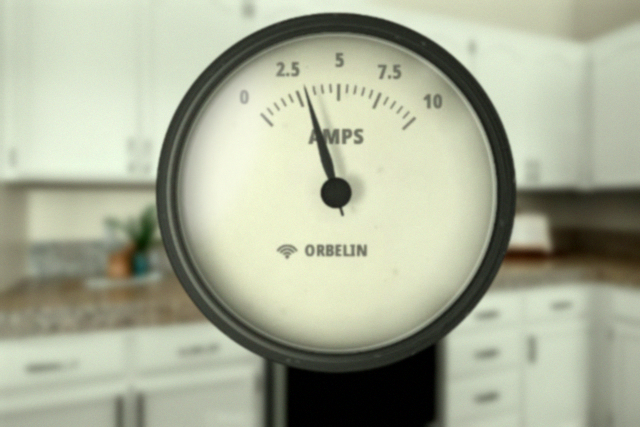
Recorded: 3 A
